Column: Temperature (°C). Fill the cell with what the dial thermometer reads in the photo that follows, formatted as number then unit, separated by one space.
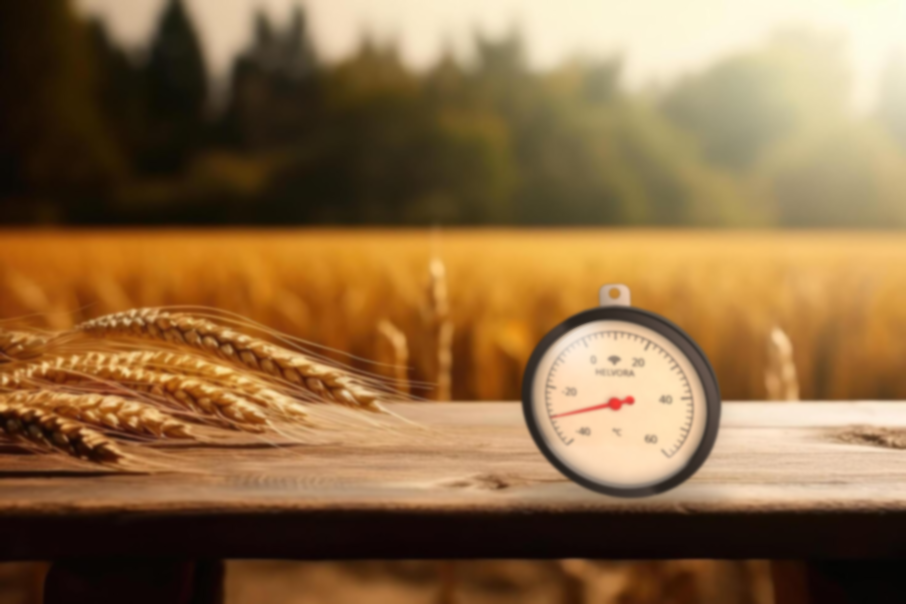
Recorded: -30 °C
